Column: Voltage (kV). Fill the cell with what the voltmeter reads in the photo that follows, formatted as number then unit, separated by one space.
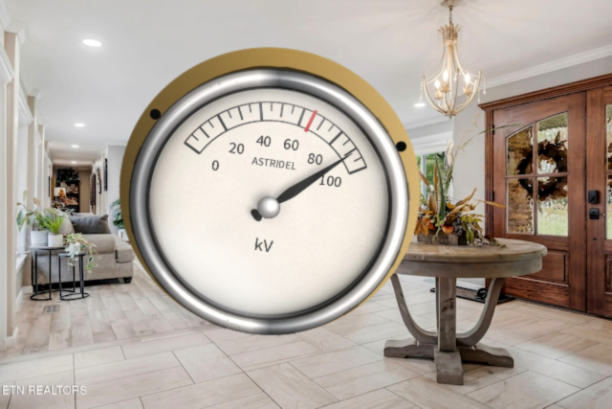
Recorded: 90 kV
